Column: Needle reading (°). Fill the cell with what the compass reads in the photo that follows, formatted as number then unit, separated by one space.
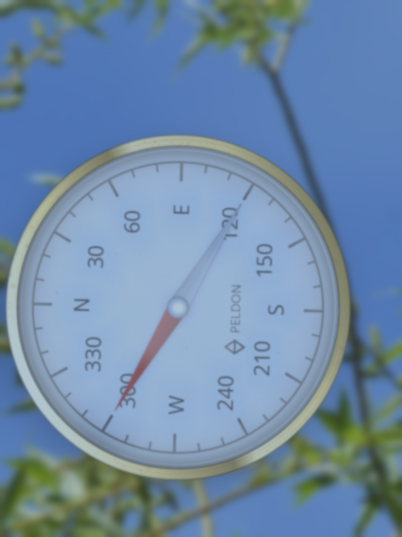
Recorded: 300 °
